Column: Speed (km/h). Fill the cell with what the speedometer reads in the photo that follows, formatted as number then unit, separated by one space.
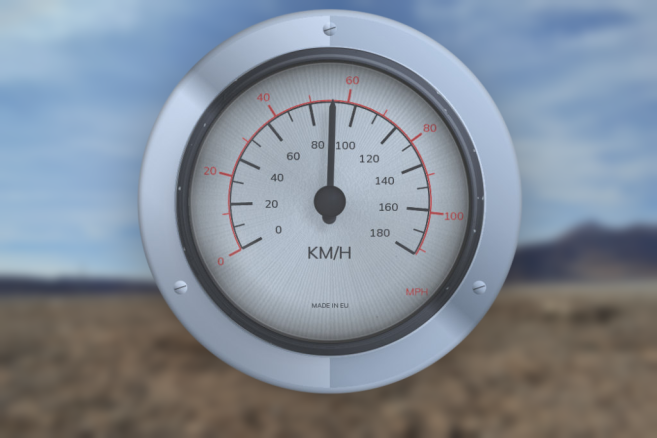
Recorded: 90 km/h
